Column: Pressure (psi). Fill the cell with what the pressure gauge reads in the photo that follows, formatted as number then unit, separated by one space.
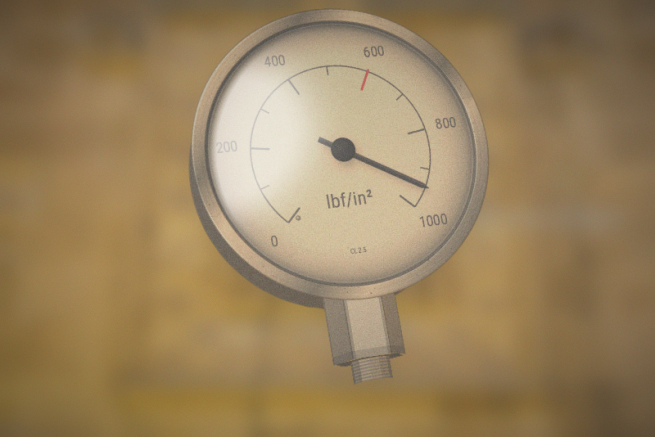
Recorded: 950 psi
